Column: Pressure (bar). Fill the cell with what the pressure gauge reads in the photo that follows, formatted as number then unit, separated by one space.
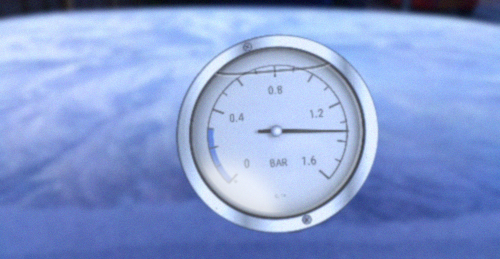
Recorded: 1.35 bar
